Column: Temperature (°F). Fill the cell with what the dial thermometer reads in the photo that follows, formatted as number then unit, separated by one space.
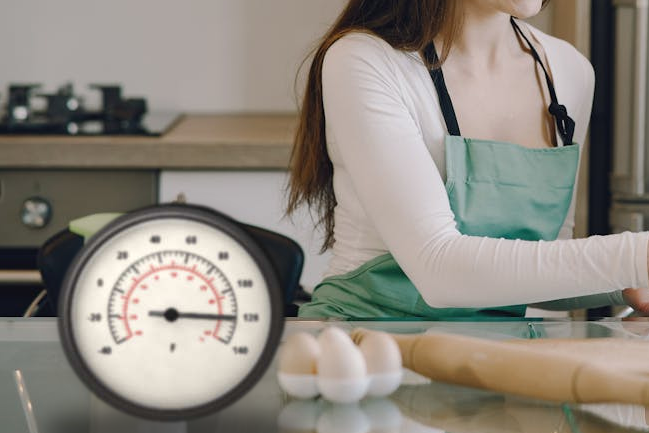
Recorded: 120 °F
